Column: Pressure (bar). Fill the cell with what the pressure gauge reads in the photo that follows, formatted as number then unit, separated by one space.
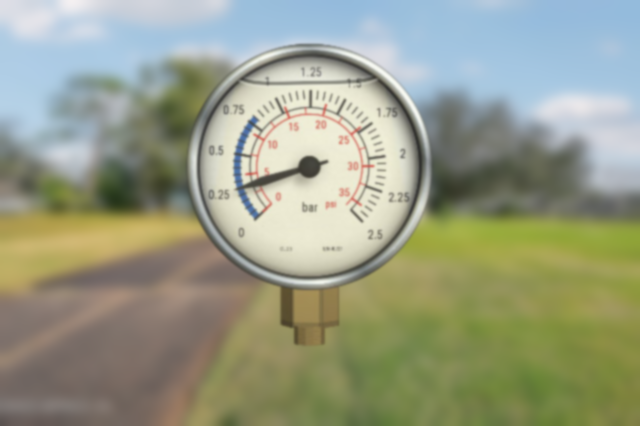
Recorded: 0.25 bar
